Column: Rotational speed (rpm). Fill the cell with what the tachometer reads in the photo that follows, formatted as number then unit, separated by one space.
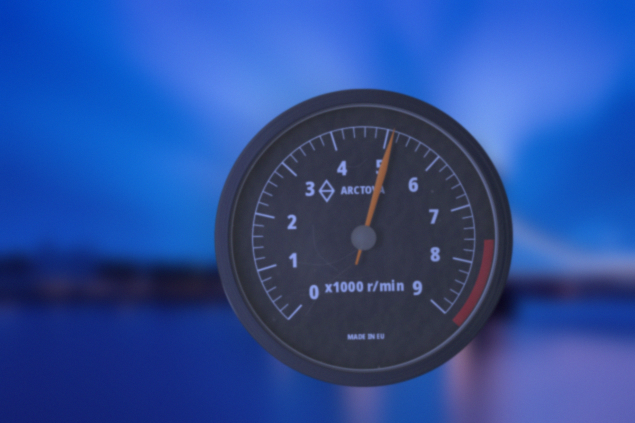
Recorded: 5100 rpm
